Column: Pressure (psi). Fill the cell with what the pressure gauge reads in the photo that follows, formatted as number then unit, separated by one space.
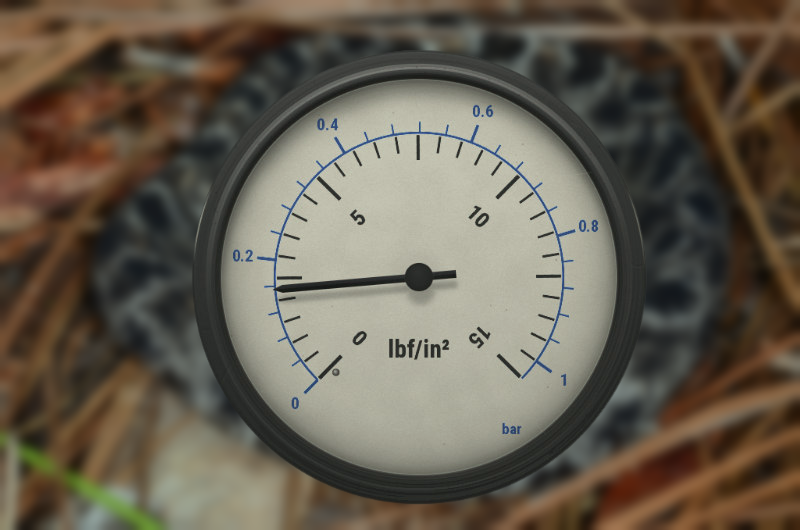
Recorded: 2.25 psi
